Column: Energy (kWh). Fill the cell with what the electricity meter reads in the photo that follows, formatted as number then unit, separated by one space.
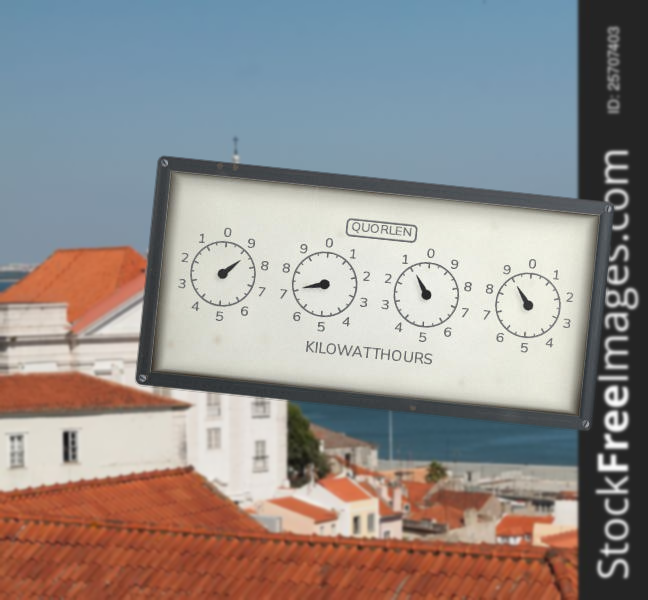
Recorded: 8709 kWh
